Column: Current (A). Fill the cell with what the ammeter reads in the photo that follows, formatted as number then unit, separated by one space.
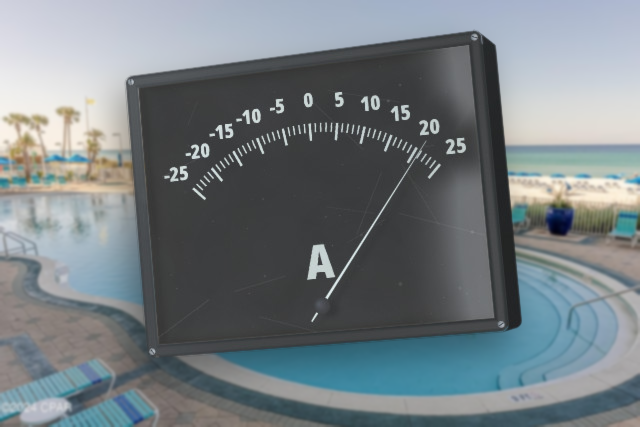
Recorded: 21 A
